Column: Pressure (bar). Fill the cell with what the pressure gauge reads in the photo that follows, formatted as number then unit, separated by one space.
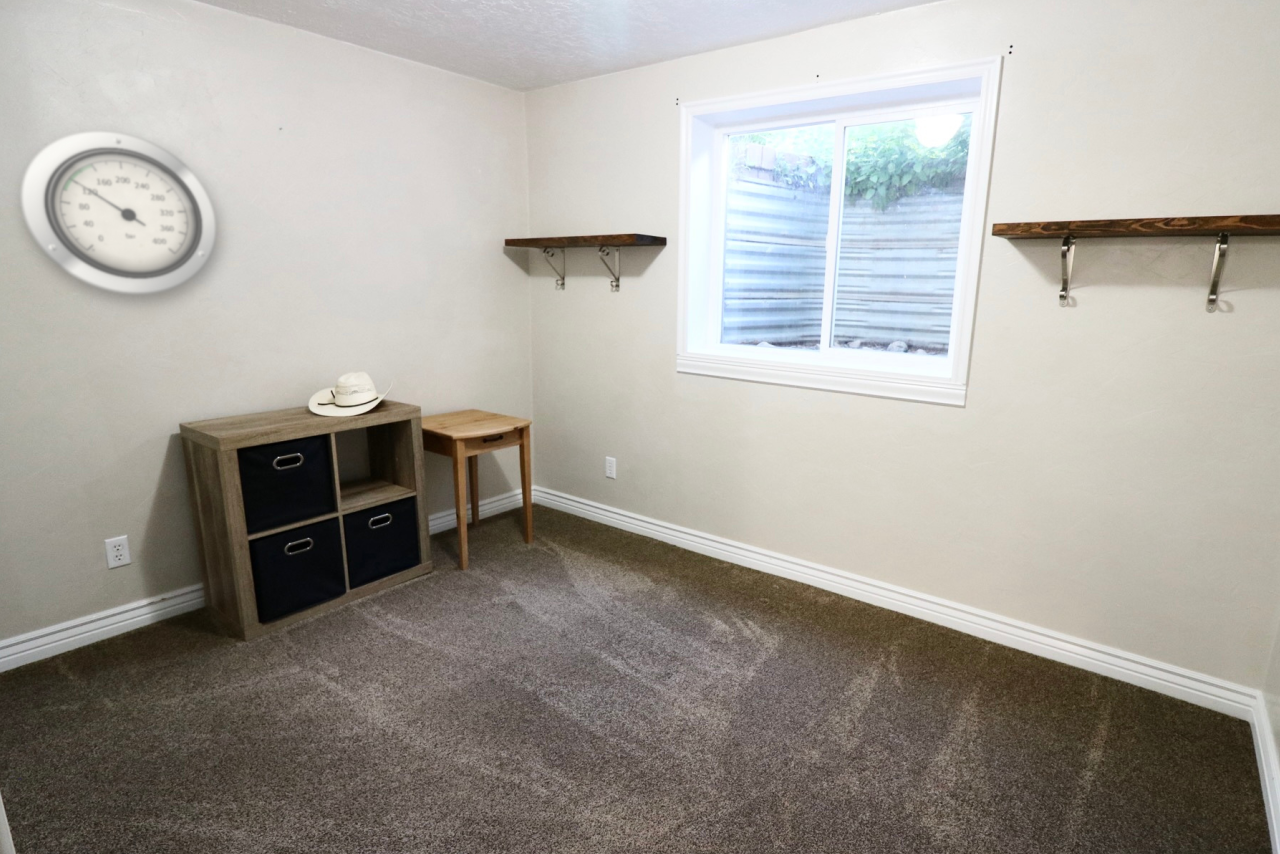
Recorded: 120 bar
